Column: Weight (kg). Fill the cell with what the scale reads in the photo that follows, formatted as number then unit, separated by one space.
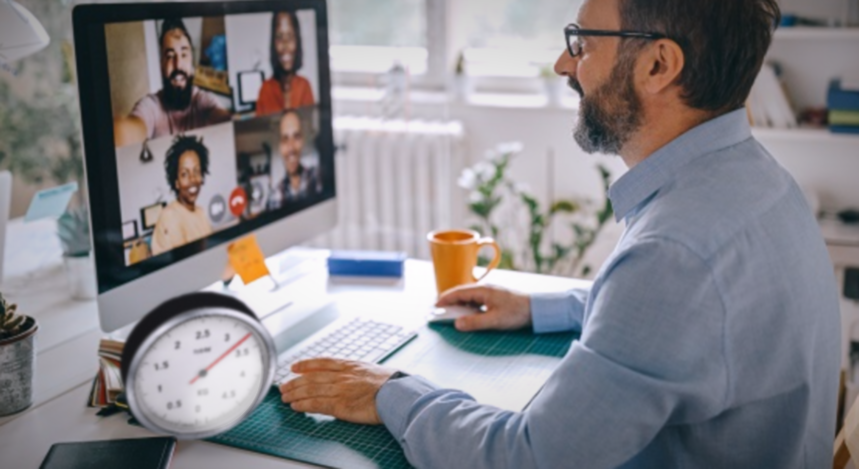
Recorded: 3.25 kg
